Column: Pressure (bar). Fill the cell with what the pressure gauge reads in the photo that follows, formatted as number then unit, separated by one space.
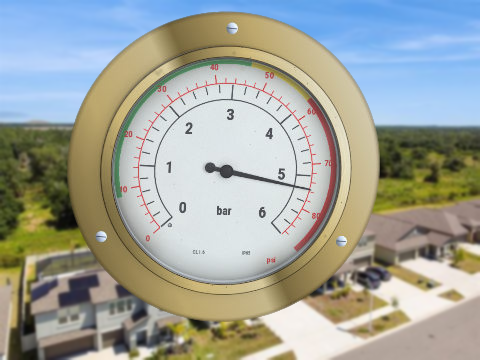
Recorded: 5.2 bar
